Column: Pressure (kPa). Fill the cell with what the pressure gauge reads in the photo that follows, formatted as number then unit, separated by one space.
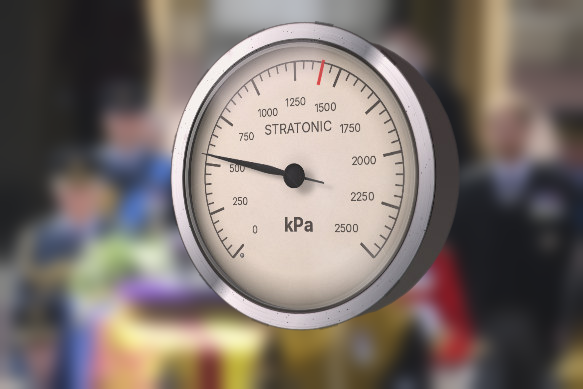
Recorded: 550 kPa
